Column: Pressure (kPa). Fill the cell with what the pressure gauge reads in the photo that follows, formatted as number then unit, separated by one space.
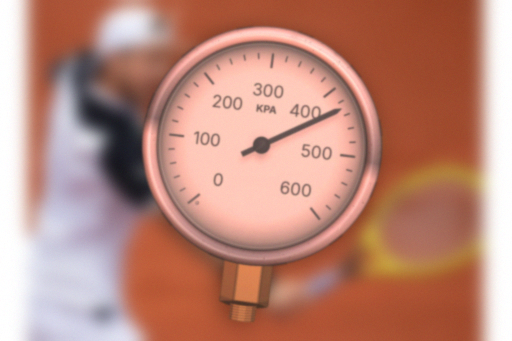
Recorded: 430 kPa
